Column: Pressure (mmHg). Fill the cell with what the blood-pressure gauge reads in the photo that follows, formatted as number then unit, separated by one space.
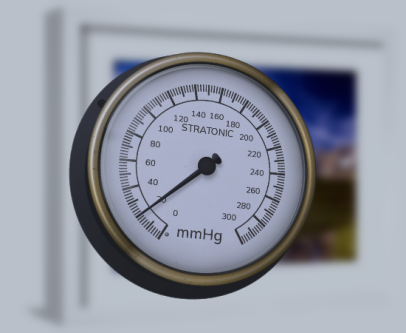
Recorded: 20 mmHg
